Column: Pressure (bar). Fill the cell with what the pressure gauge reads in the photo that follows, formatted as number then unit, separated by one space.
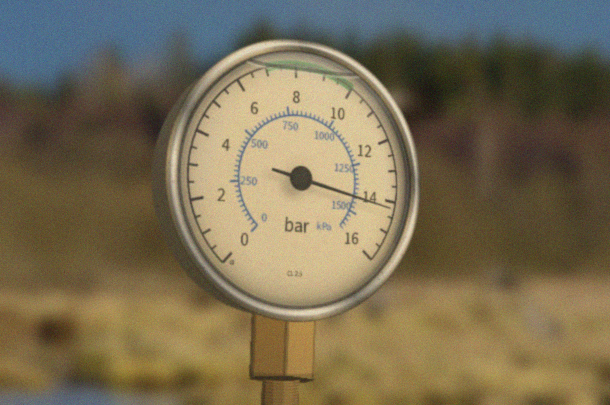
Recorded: 14.25 bar
